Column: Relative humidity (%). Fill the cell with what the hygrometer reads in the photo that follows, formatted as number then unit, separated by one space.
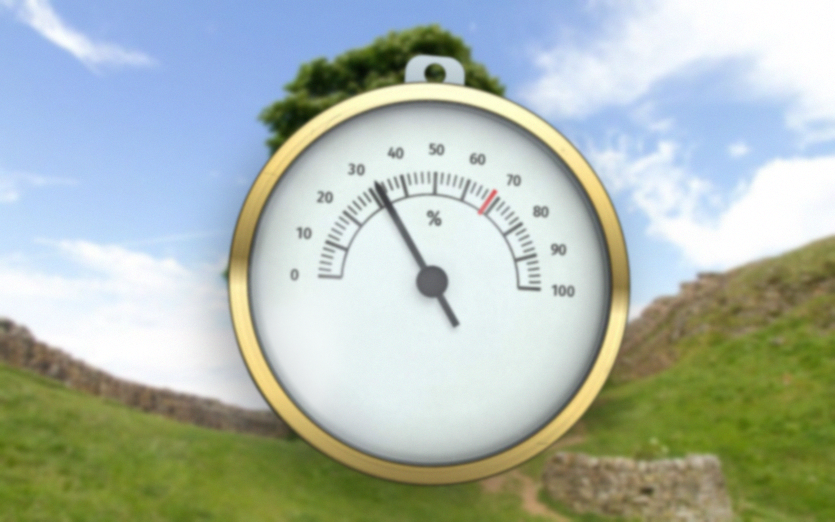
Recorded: 32 %
